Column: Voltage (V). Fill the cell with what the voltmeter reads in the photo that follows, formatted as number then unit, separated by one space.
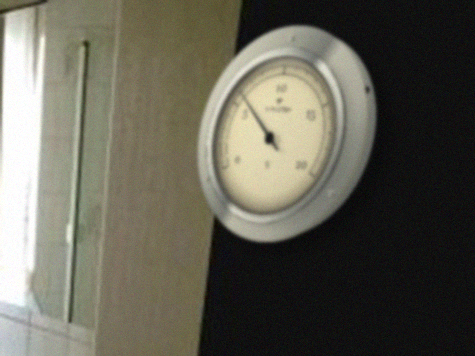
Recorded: 6 V
